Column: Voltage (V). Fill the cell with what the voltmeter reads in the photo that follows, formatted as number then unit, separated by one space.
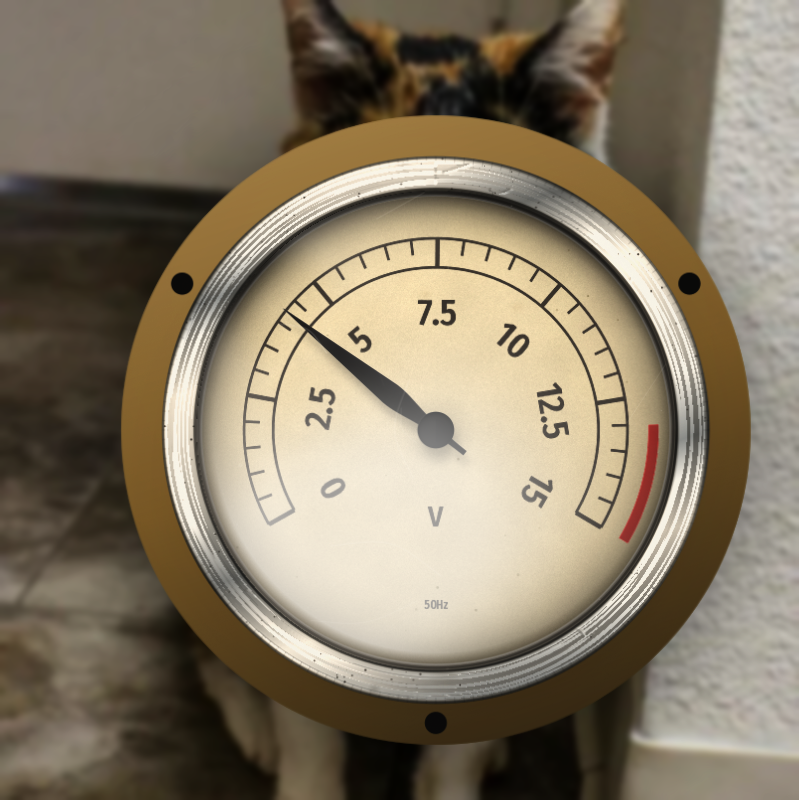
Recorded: 4.25 V
